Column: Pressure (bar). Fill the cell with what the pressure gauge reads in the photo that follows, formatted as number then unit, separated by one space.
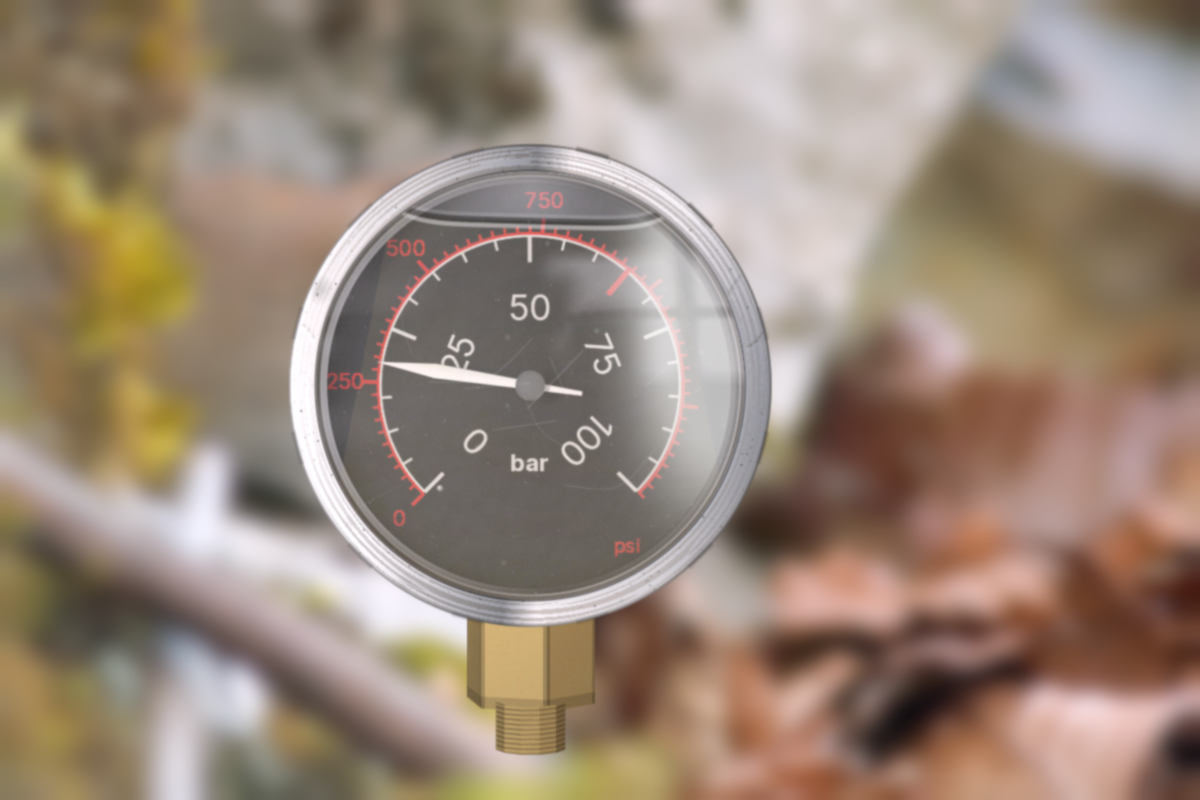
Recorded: 20 bar
